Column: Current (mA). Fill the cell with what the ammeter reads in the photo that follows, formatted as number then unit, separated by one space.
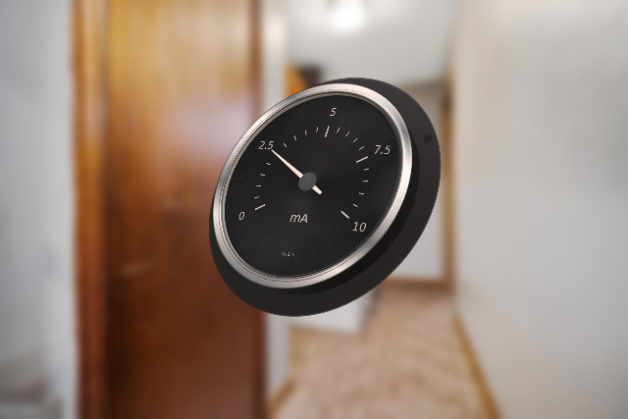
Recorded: 2.5 mA
